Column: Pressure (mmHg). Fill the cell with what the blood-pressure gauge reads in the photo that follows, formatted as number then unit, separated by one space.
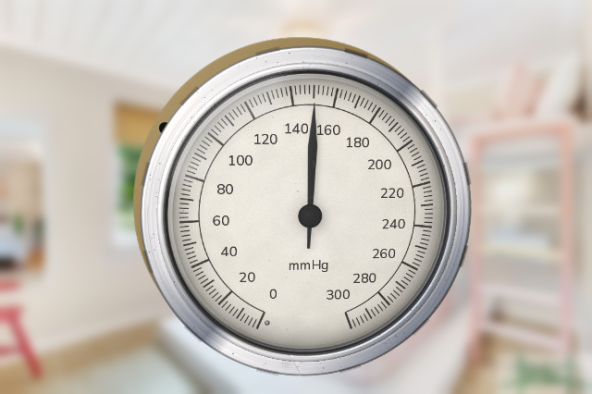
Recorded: 150 mmHg
